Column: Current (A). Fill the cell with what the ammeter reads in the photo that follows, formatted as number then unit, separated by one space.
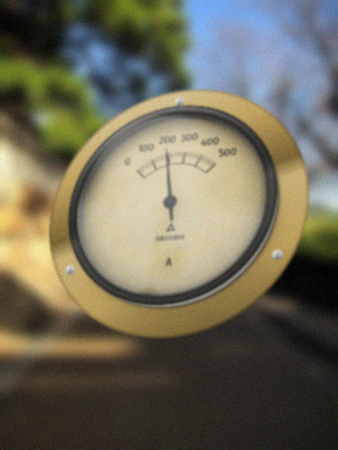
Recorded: 200 A
